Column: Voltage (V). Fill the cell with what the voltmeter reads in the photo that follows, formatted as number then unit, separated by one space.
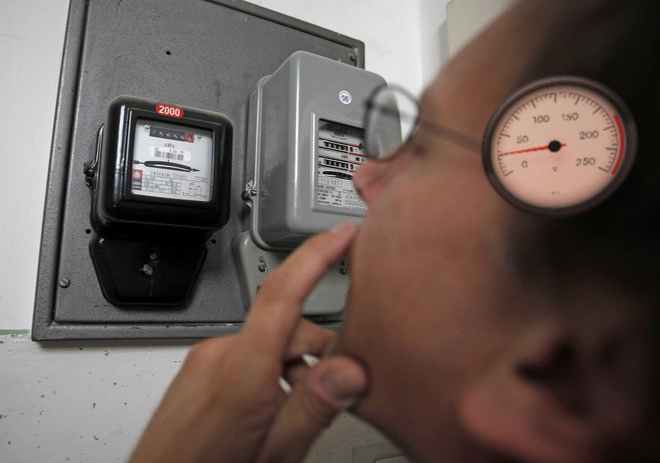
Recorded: 25 V
